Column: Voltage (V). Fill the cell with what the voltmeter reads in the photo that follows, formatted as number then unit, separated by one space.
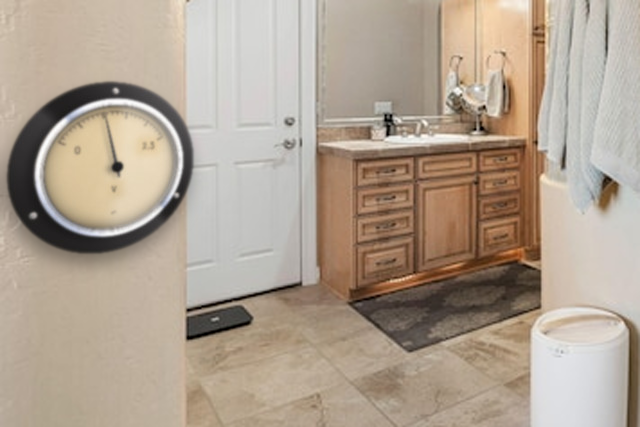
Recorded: 1 V
